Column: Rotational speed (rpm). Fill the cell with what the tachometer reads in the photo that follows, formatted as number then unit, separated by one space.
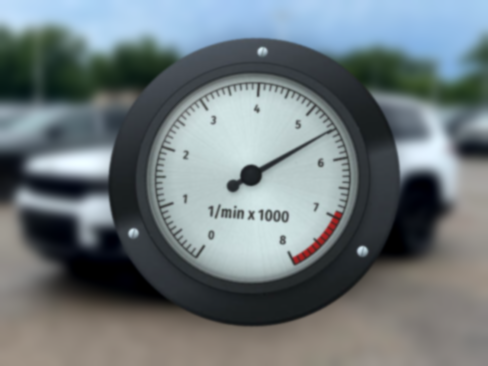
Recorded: 5500 rpm
